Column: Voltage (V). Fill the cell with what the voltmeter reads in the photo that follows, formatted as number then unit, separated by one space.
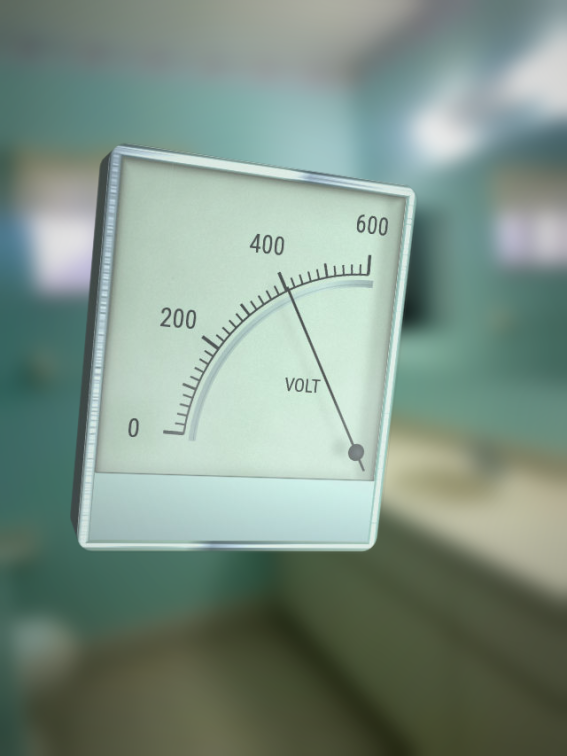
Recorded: 400 V
